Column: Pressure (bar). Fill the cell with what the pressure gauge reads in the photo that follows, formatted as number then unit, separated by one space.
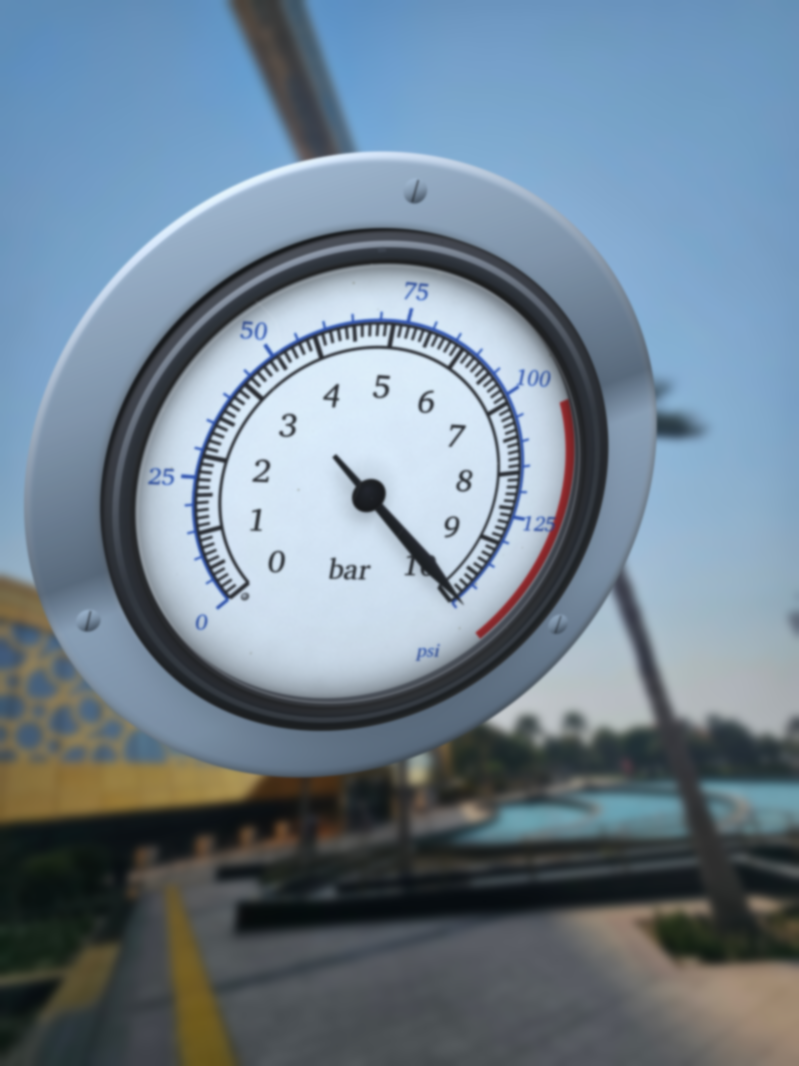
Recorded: 9.9 bar
